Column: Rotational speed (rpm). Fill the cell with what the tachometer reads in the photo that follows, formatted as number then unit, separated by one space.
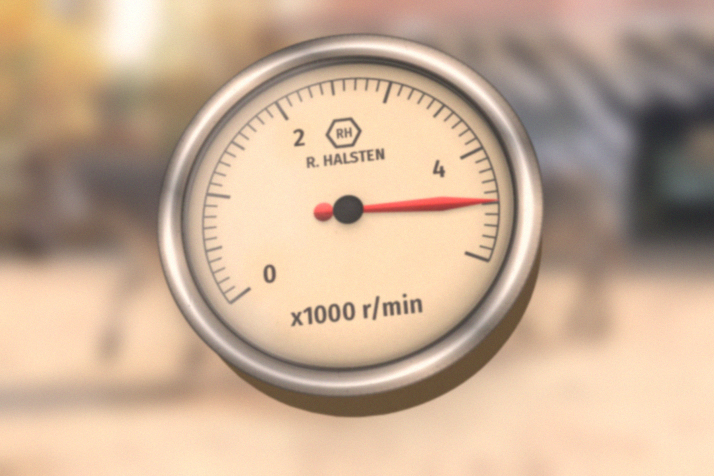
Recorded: 4500 rpm
